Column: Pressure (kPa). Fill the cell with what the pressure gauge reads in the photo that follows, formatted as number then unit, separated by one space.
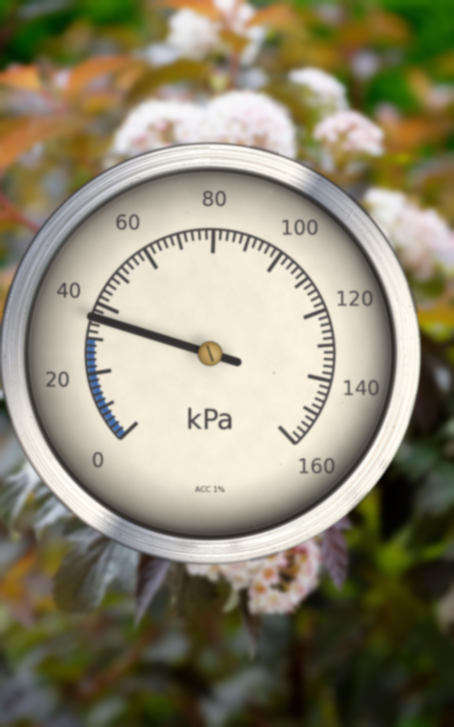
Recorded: 36 kPa
